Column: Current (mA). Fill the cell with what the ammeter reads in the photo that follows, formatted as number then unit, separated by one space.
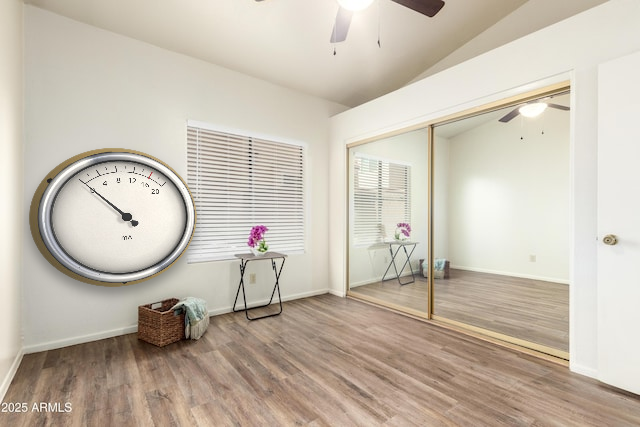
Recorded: 0 mA
